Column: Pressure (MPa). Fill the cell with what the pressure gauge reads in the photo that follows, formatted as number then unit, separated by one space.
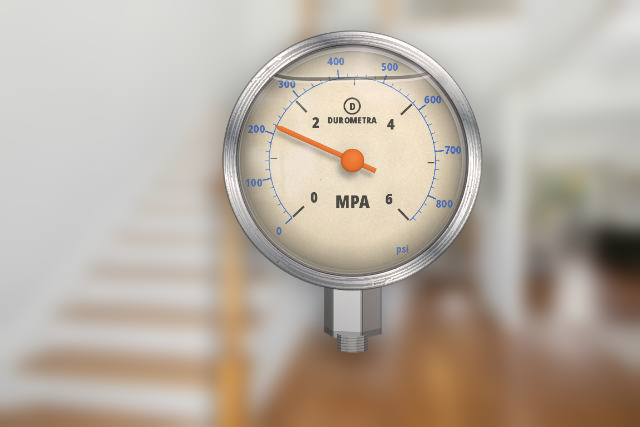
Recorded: 1.5 MPa
